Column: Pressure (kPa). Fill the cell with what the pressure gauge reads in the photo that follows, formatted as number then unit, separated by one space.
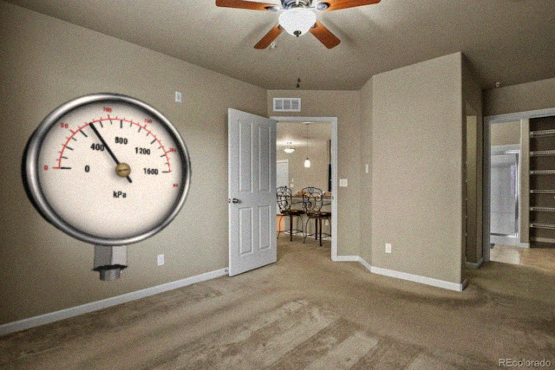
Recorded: 500 kPa
